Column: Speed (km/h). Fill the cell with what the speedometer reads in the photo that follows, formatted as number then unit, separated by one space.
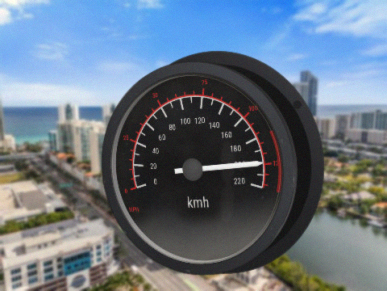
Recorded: 200 km/h
